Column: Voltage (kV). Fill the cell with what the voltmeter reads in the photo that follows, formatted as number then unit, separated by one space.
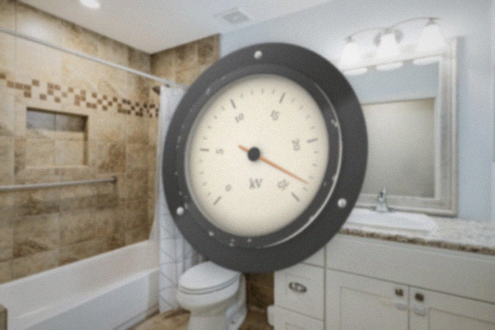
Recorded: 23.5 kV
